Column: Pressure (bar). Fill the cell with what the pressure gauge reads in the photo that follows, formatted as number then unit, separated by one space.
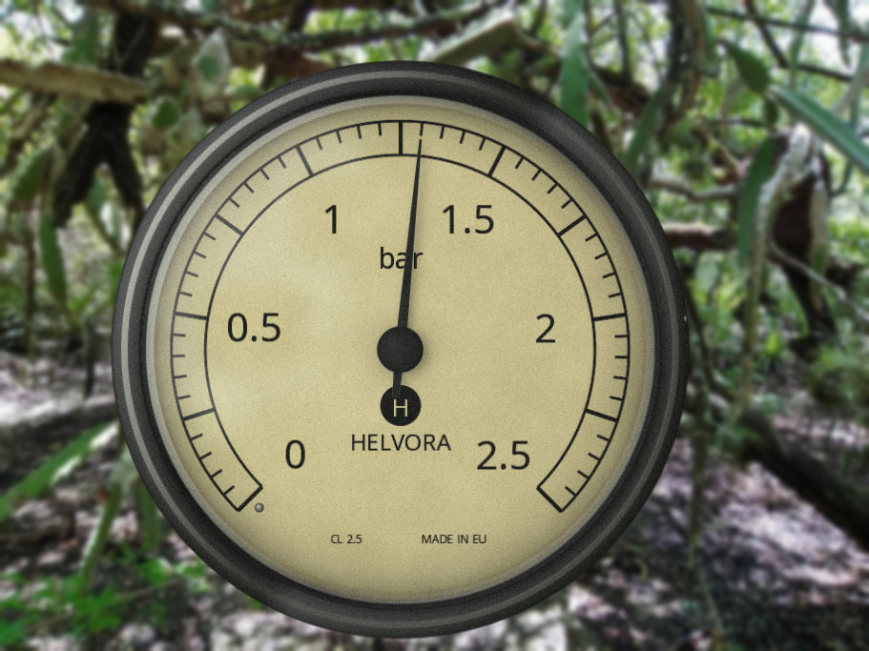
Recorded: 1.3 bar
